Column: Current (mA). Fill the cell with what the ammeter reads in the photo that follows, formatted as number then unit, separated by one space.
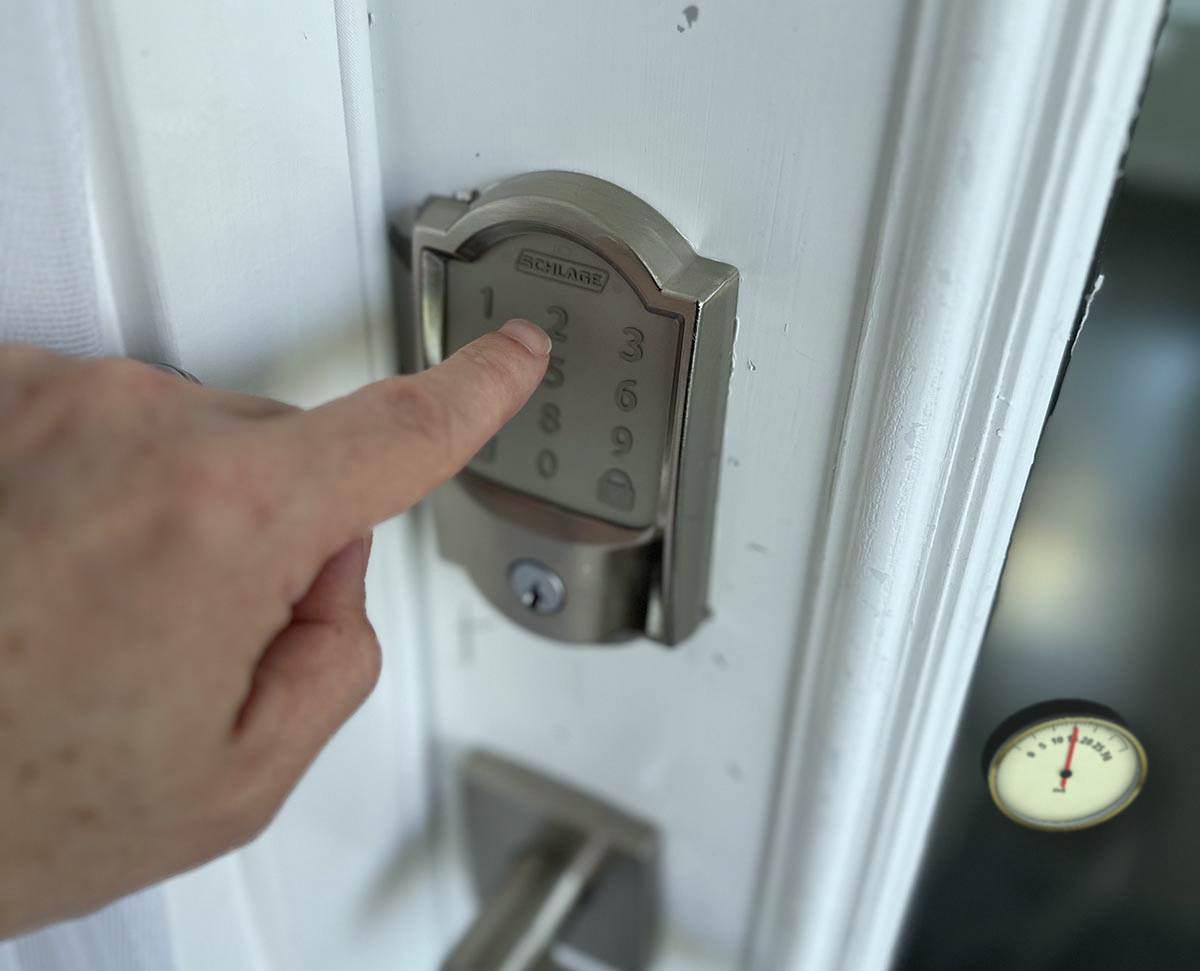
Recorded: 15 mA
